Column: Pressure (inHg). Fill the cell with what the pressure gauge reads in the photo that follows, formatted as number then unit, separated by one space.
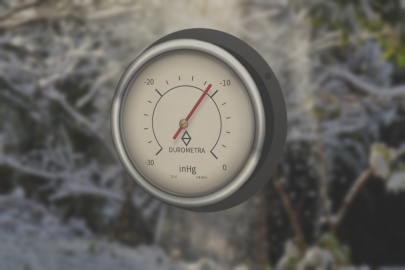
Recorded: -11 inHg
